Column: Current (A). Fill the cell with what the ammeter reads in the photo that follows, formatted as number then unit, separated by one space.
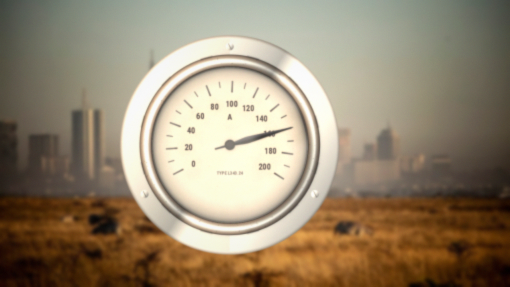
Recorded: 160 A
